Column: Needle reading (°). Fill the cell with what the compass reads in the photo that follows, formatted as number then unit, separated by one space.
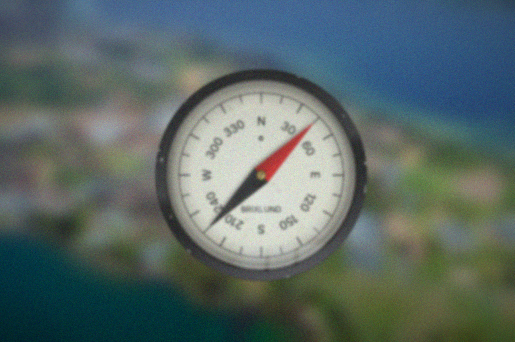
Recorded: 45 °
